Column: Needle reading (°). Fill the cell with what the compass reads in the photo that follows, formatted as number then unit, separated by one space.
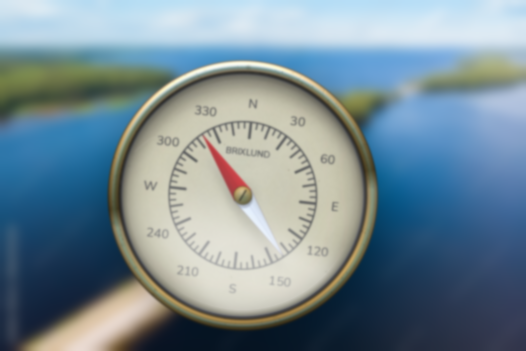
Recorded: 320 °
